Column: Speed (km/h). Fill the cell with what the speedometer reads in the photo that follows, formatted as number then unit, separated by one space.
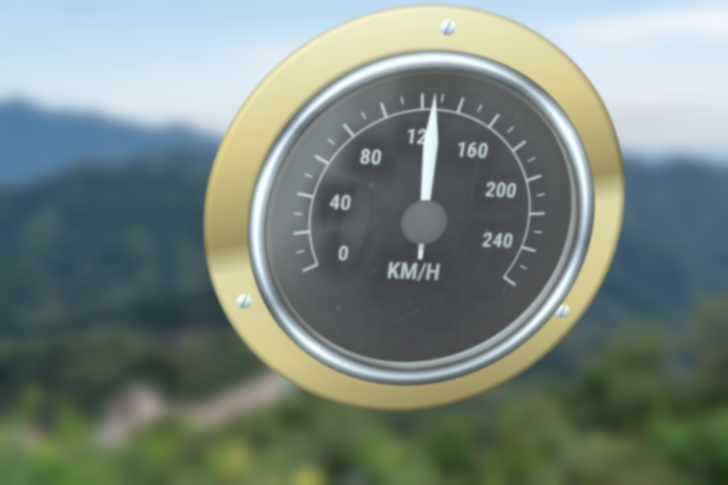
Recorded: 125 km/h
